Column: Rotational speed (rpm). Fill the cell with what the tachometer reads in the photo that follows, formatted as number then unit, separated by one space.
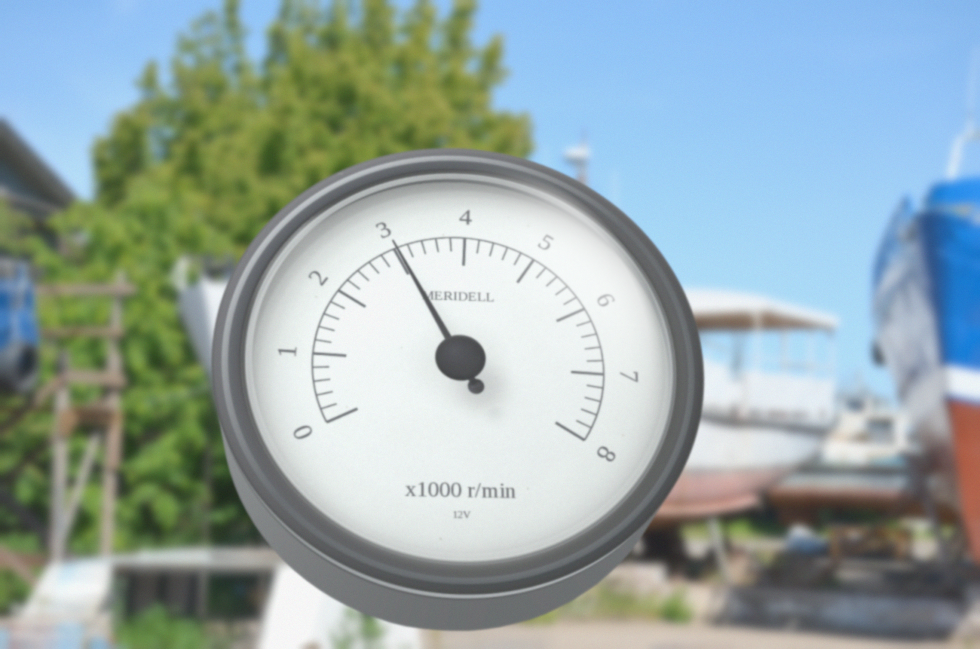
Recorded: 3000 rpm
